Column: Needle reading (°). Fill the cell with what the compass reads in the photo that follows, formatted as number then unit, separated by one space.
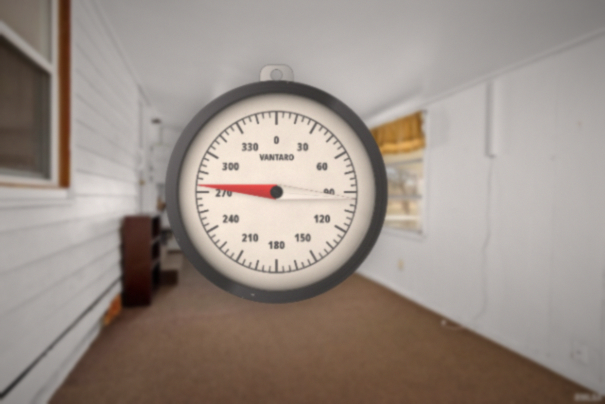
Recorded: 275 °
